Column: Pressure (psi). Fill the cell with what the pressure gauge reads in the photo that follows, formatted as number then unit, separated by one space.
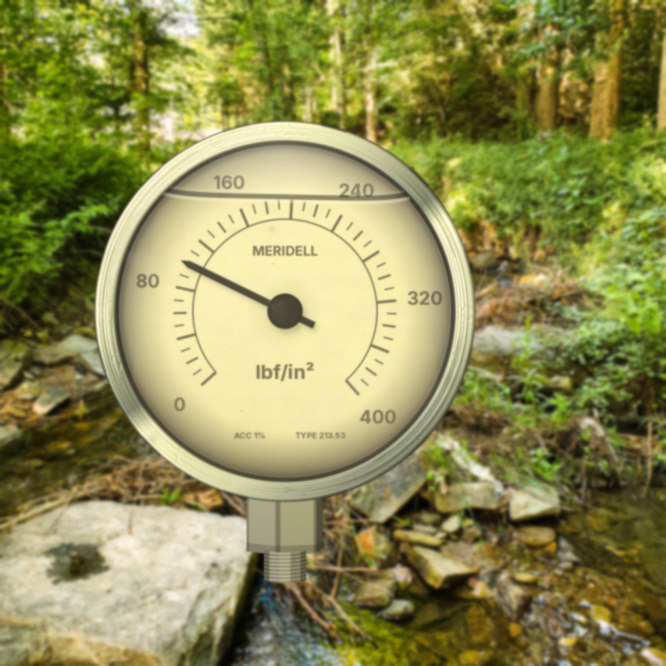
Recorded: 100 psi
